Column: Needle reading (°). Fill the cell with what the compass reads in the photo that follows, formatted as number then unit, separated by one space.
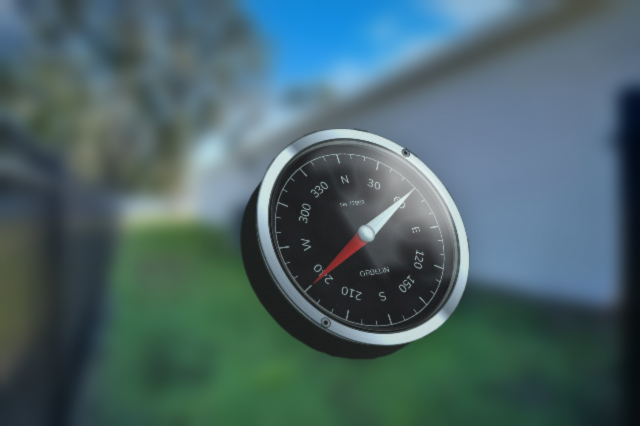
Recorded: 240 °
